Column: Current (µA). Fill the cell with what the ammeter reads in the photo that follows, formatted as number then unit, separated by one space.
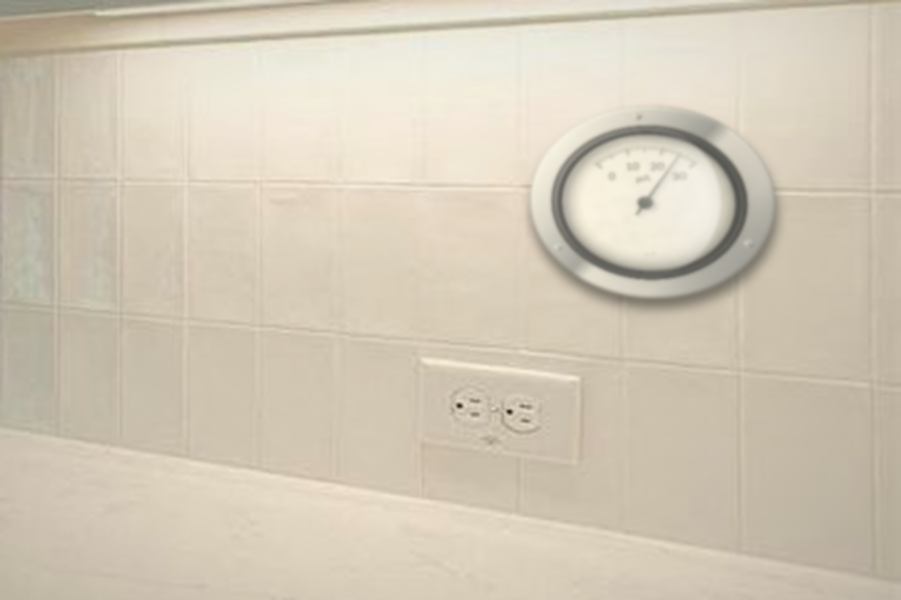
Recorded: 25 µA
